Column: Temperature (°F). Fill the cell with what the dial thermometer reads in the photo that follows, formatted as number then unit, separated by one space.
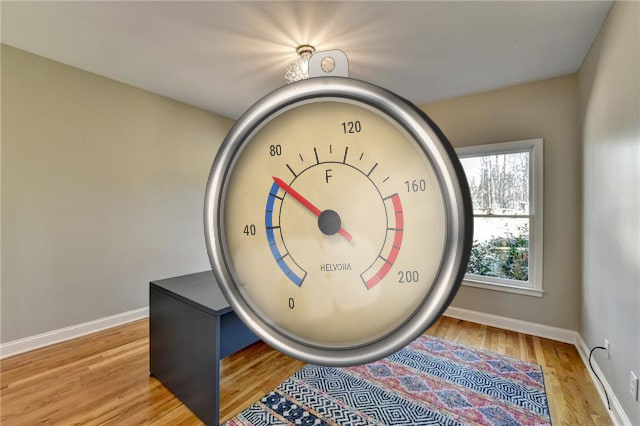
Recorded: 70 °F
